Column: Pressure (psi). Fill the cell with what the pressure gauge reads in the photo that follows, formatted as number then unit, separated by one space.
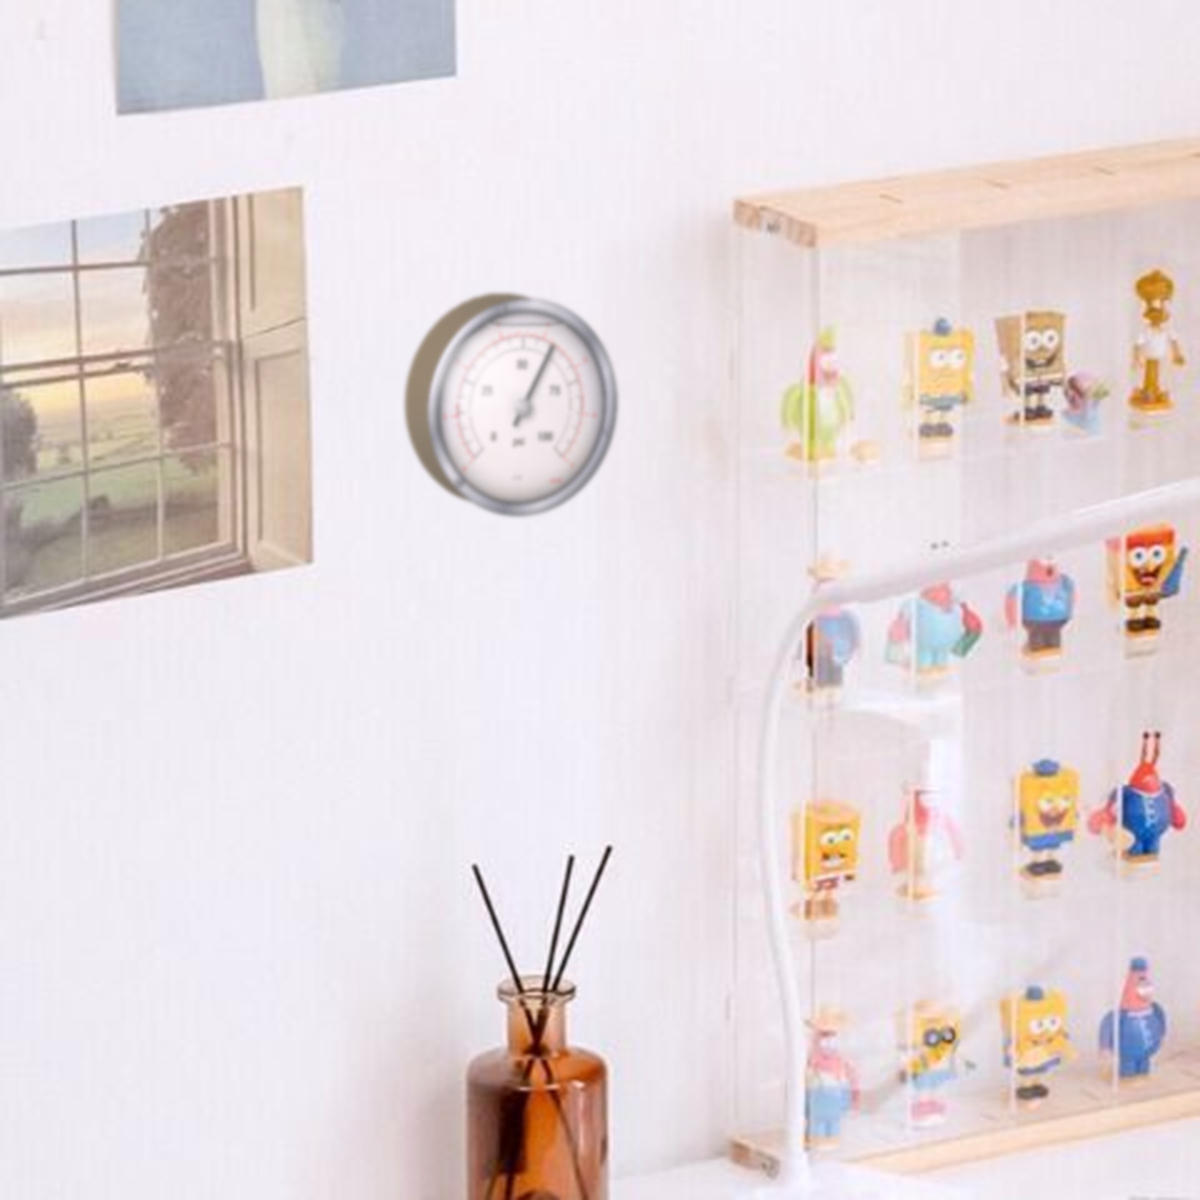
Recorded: 60 psi
